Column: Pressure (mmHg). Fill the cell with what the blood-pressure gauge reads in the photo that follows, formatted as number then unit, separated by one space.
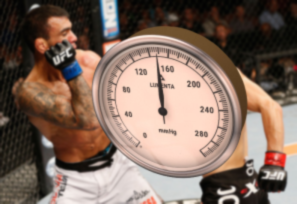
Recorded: 150 mmHg
